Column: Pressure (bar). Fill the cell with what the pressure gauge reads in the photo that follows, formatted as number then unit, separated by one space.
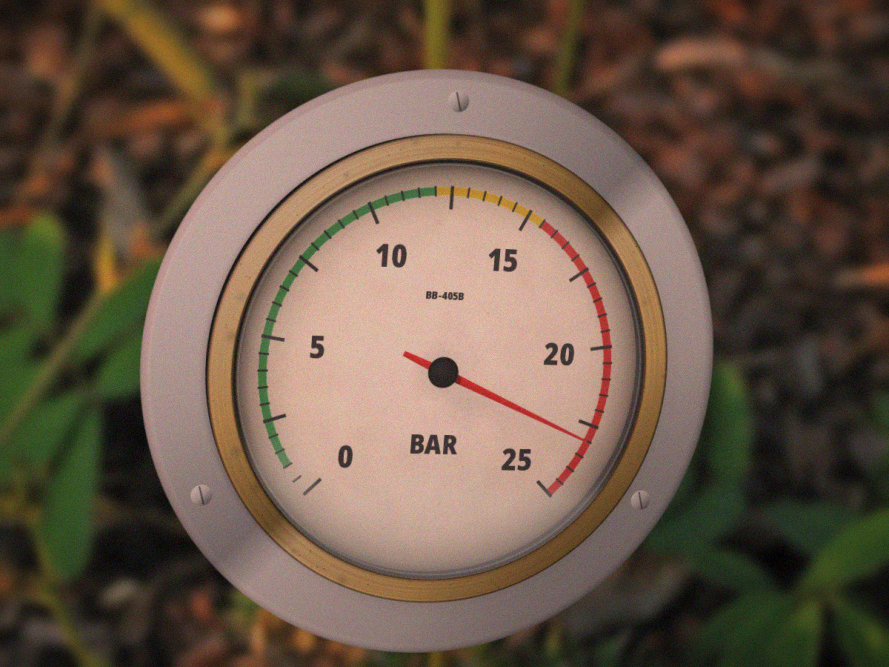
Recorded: 23 bar
